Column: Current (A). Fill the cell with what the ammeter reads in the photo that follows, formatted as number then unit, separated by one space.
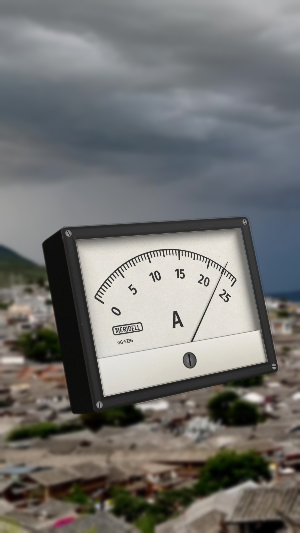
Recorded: 22.5 A
